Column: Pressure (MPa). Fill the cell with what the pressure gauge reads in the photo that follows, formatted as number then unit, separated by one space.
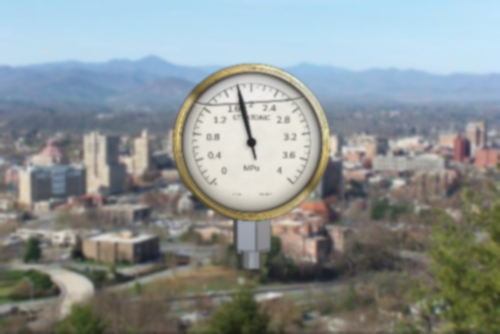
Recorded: 1.8 MPa
